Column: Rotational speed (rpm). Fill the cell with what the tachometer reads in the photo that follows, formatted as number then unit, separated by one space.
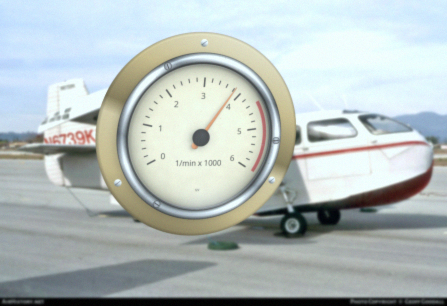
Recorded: 3800 rpm
